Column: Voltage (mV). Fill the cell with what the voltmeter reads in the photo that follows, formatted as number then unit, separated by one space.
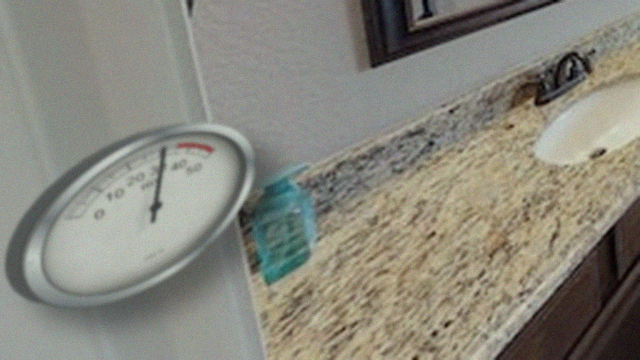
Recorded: 30 mV
